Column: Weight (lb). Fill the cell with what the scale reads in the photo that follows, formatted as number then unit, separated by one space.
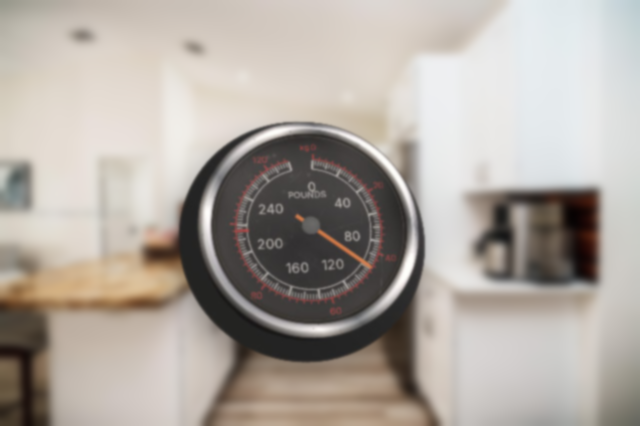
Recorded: 100 lb
